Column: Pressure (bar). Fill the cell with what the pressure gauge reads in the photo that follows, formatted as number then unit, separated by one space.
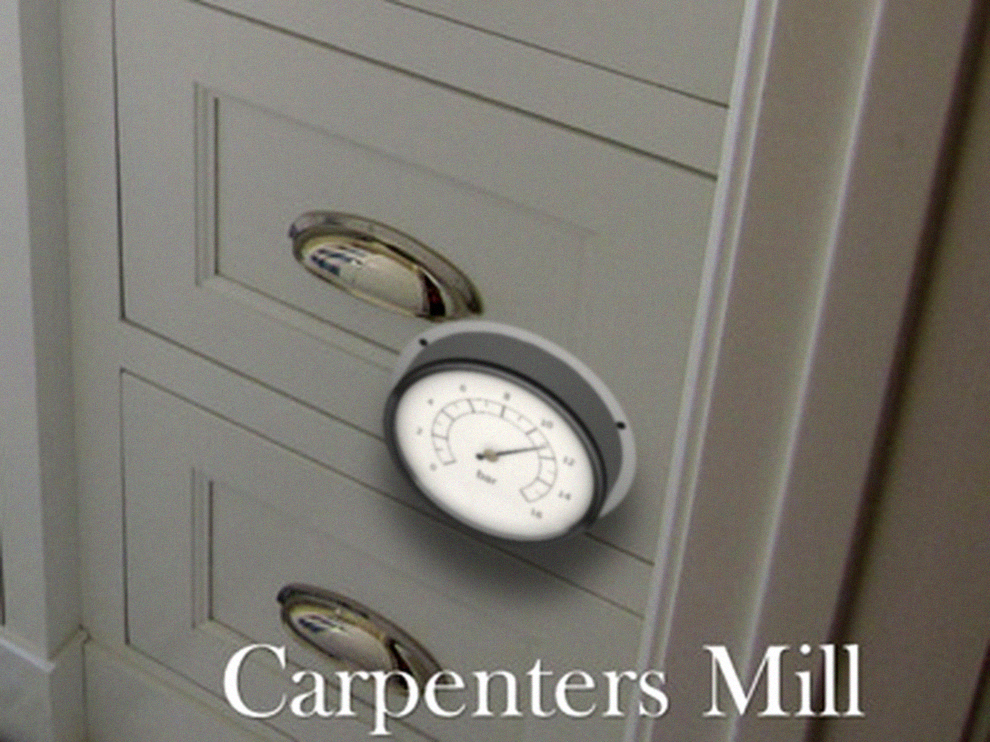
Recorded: 11 bar
